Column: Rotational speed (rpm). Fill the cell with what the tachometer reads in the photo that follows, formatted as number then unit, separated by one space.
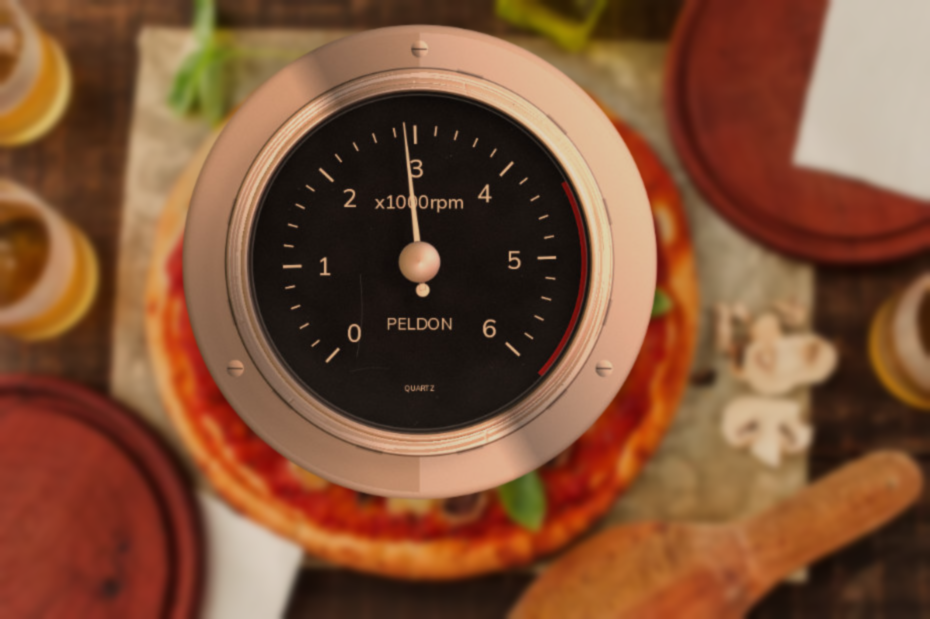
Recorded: 2900 rpm
